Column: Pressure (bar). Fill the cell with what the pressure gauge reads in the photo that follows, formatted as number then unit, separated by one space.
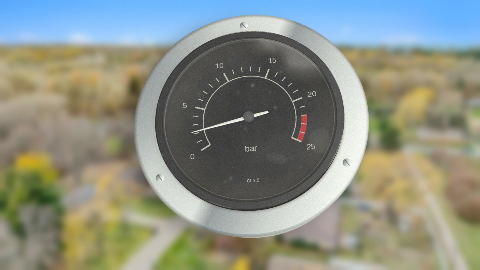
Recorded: 2 bar
